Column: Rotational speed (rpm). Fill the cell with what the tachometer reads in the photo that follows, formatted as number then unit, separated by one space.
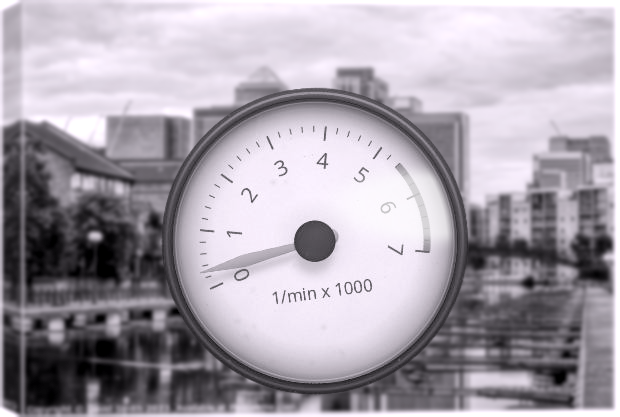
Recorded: 300 rpm
